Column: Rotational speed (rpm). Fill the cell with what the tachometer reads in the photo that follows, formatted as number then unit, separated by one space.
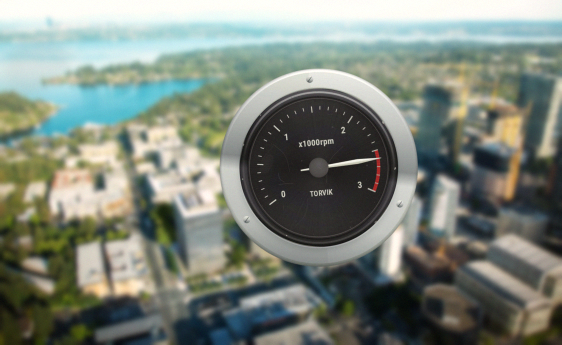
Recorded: 2600 rpm
